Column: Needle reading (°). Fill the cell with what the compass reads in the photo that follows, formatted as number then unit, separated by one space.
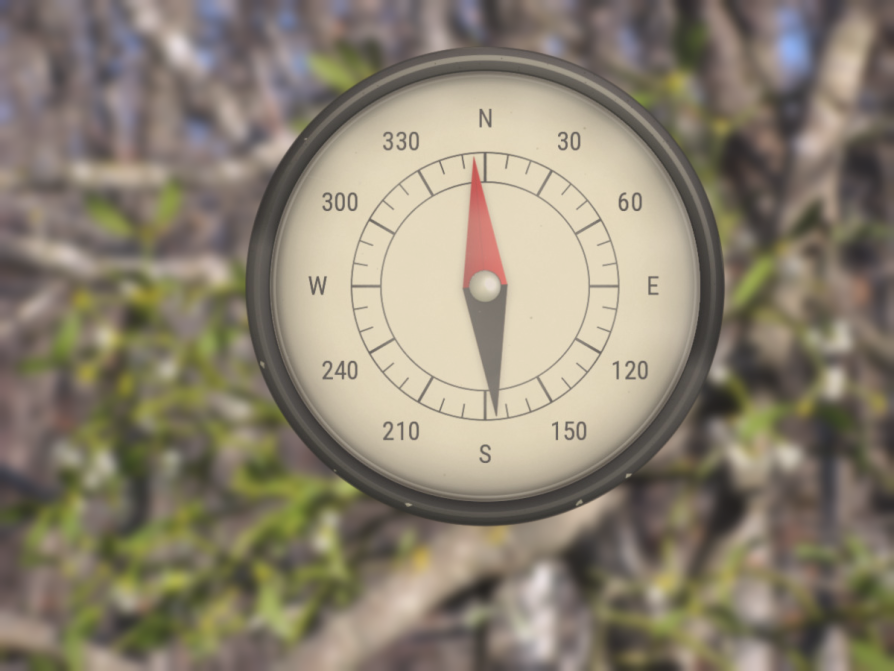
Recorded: 355 °
